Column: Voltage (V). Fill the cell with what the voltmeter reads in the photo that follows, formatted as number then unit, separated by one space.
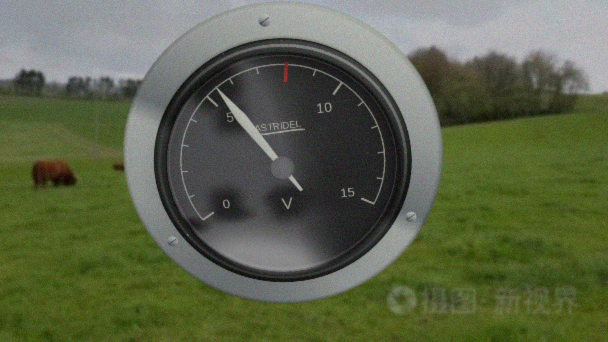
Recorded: 5.5 V
